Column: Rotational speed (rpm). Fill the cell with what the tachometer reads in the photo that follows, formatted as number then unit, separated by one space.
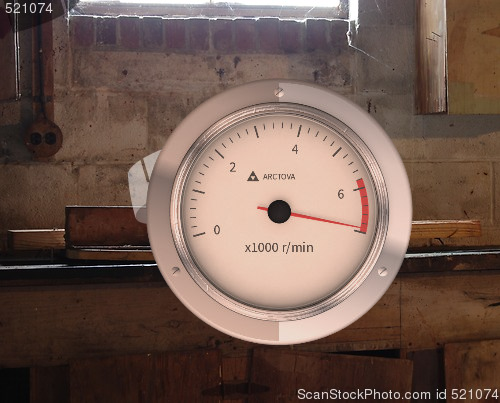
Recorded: 6900 rpm
